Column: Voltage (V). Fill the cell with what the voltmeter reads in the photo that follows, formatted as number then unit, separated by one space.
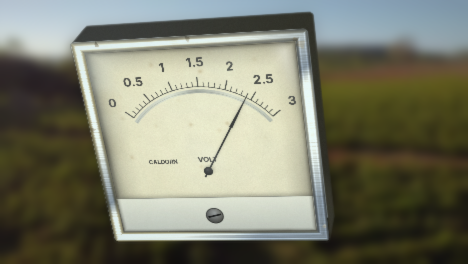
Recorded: 2.4 V
